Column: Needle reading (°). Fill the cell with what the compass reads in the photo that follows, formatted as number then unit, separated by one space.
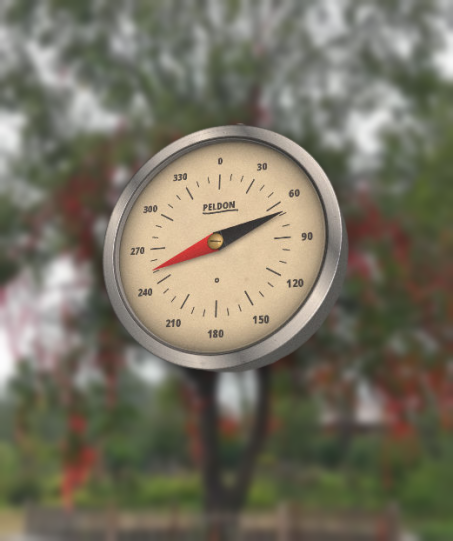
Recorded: 250 °
